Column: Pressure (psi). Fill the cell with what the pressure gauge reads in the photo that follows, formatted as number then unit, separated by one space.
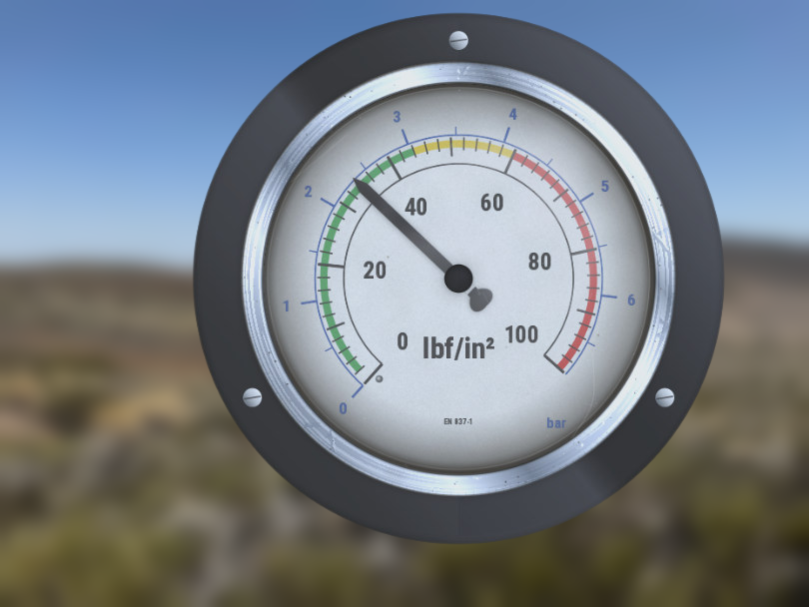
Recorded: 34 psi
